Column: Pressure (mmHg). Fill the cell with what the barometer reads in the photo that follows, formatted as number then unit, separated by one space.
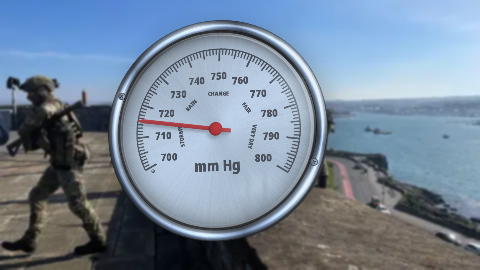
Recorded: 715 mmHg
